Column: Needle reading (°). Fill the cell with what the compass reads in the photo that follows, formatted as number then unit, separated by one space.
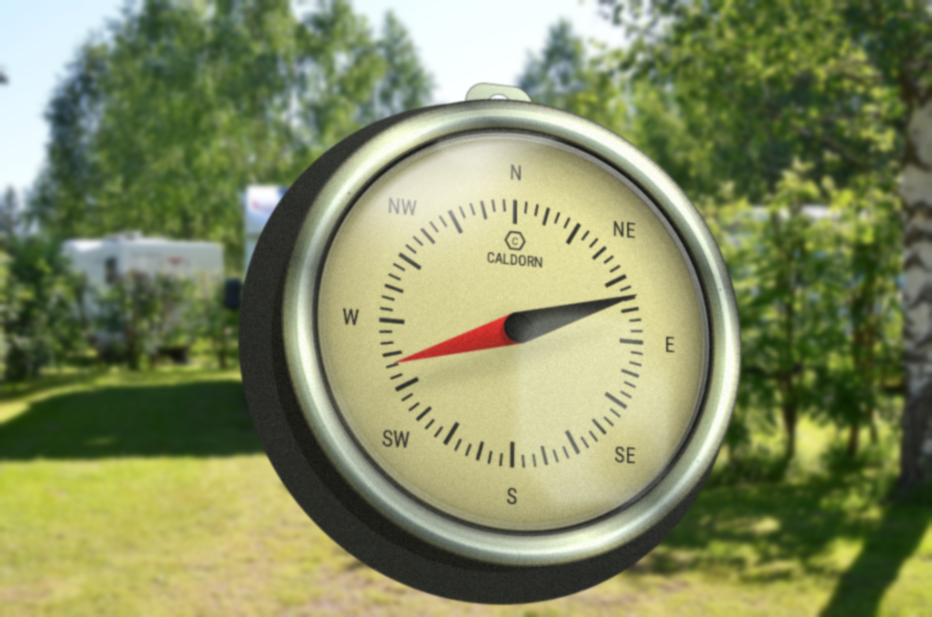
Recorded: 250 °
